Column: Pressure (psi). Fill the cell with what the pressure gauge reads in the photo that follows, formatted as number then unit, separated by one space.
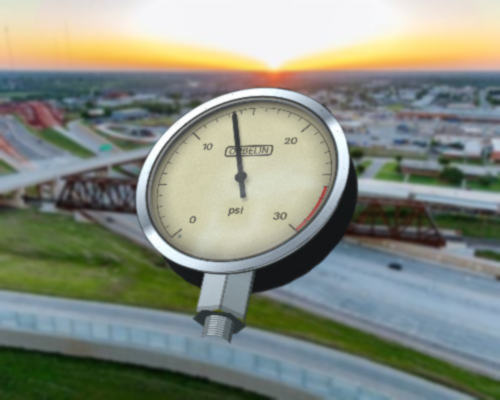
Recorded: 13.5 psi
